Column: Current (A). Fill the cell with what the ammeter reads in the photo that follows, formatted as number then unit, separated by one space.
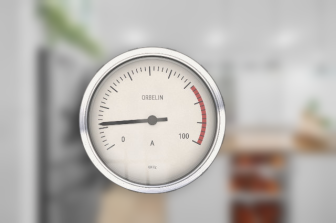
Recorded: 12 A
